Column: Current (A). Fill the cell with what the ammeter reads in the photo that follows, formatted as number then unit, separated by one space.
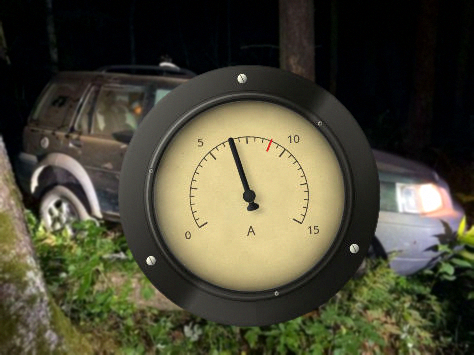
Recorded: 6.5 A
